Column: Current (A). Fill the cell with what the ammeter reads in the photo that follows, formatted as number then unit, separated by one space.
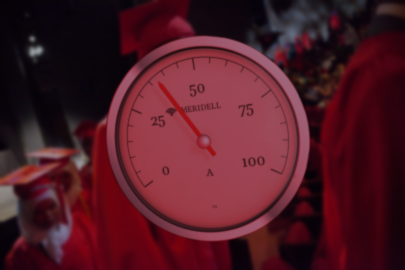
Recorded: 37.5 A
